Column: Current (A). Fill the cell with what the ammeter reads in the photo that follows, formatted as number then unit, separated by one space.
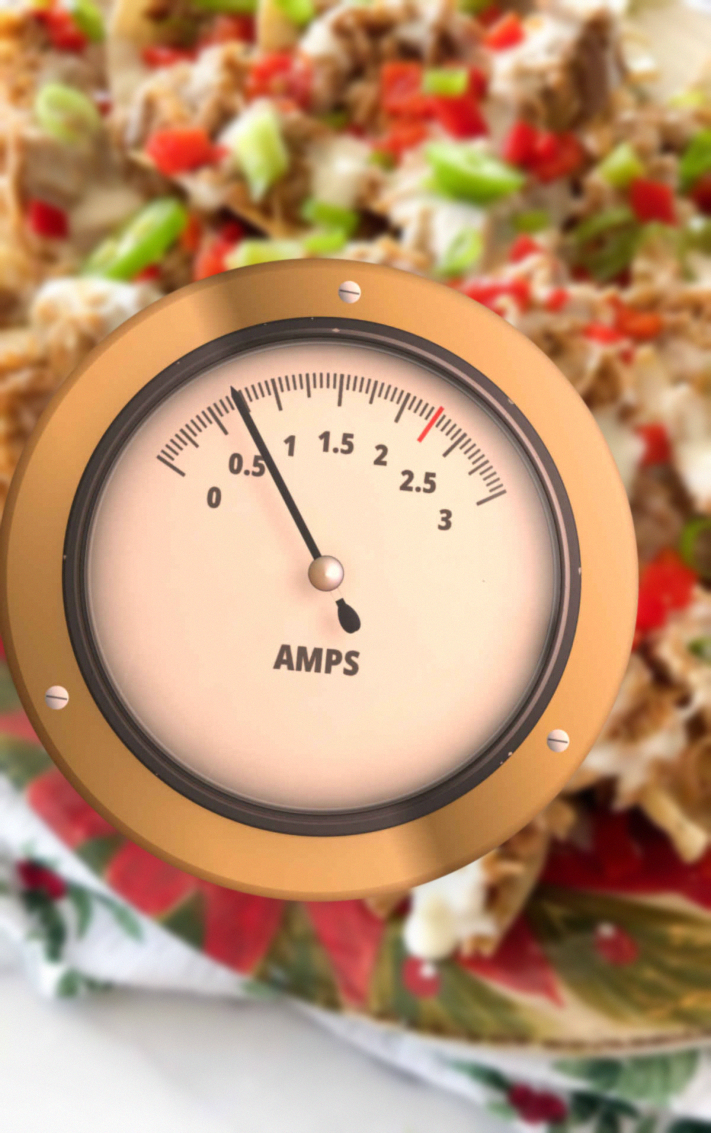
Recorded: 0.7 A
